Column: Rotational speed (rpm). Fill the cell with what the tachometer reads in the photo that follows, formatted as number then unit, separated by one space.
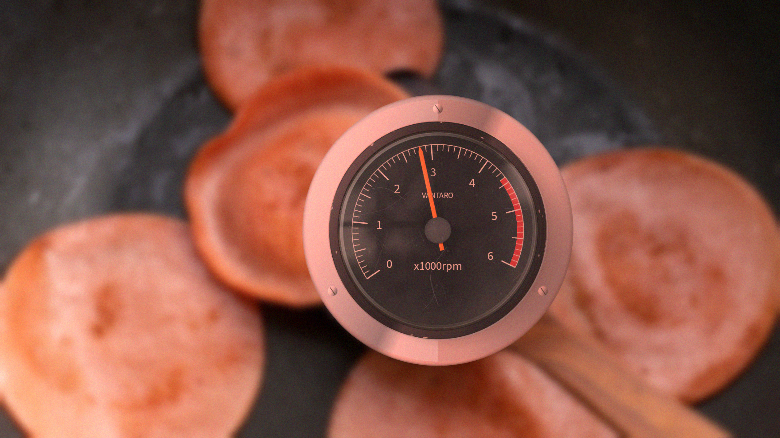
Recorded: 2800 rpm
